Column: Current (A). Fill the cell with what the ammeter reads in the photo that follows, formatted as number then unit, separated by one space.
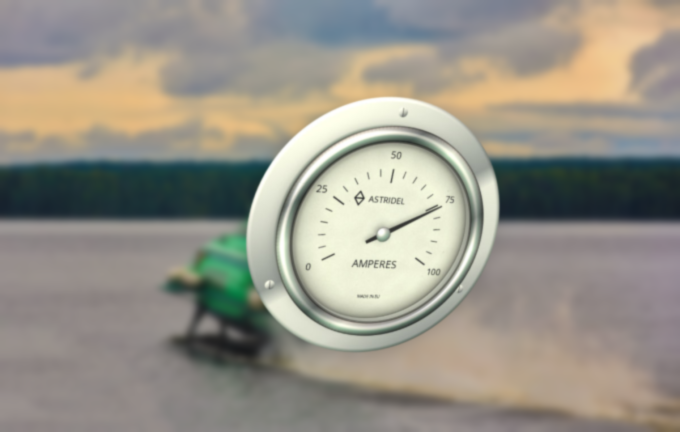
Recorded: 75 A
